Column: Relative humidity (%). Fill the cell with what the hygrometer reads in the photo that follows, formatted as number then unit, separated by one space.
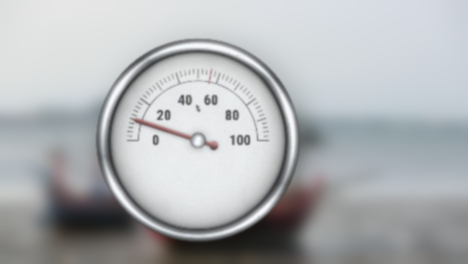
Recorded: 10 %
